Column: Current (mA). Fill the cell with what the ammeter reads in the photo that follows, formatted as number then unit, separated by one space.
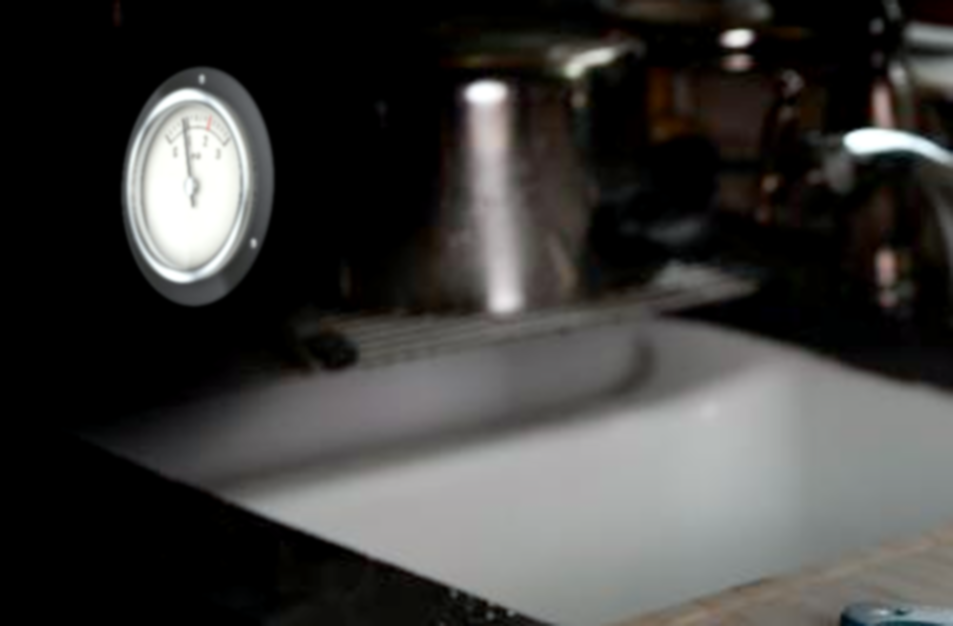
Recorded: 1 mA
